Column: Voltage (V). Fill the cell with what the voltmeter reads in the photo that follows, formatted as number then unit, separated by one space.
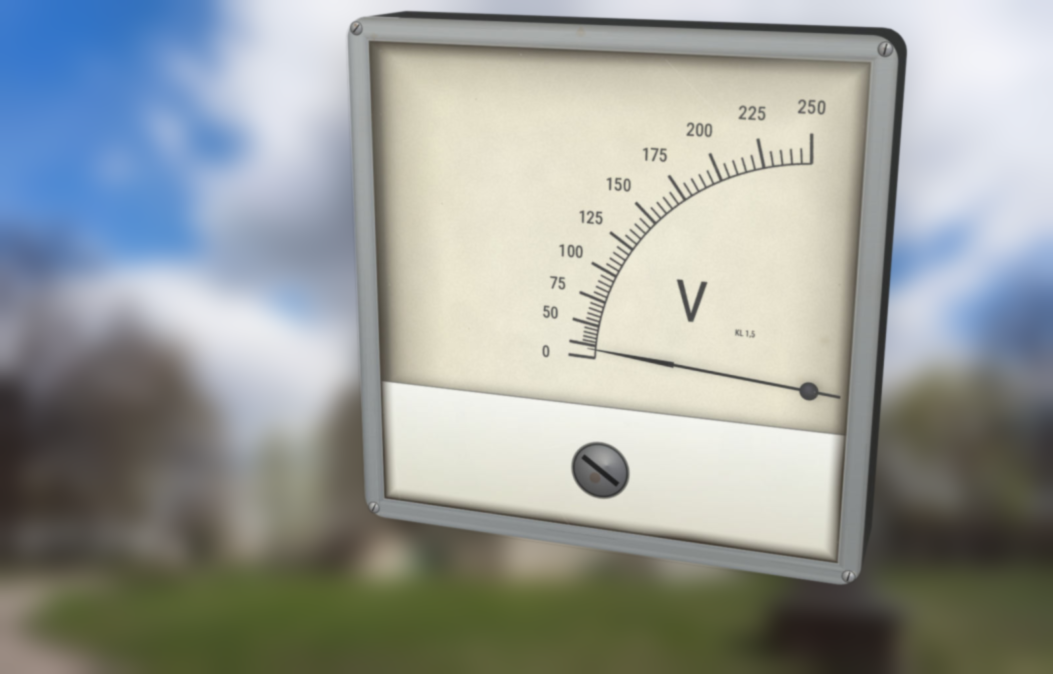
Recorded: 25 V
